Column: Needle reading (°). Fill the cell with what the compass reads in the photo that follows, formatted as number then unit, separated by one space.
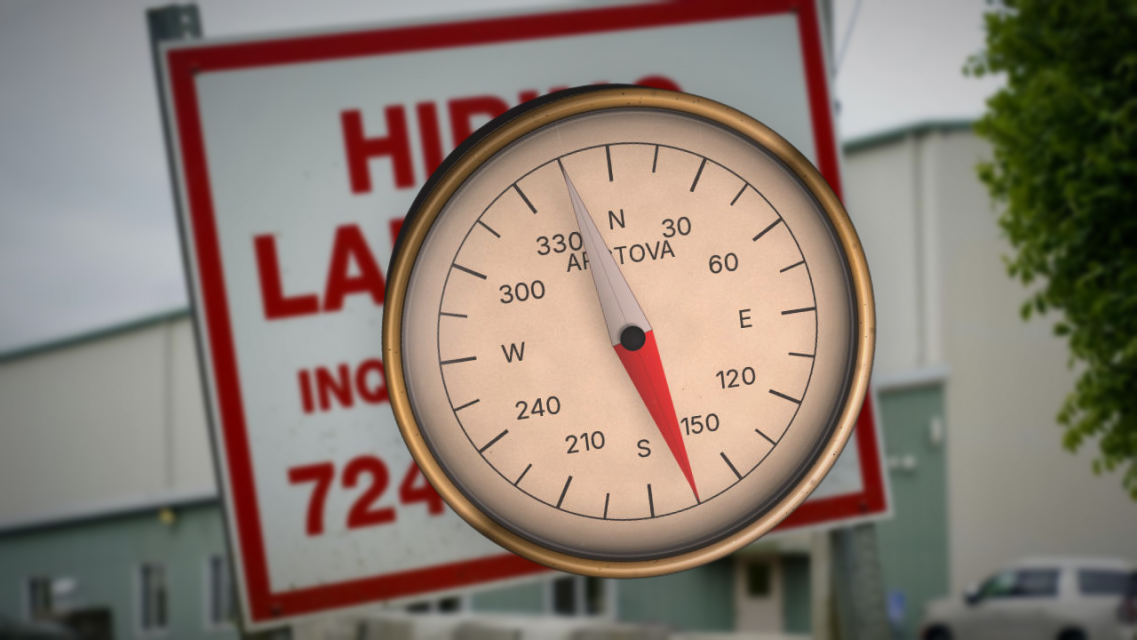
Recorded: 165 °
